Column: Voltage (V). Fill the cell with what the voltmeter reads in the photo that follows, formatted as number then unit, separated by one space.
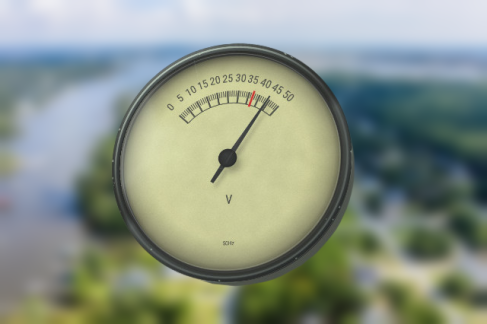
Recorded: 45 V
